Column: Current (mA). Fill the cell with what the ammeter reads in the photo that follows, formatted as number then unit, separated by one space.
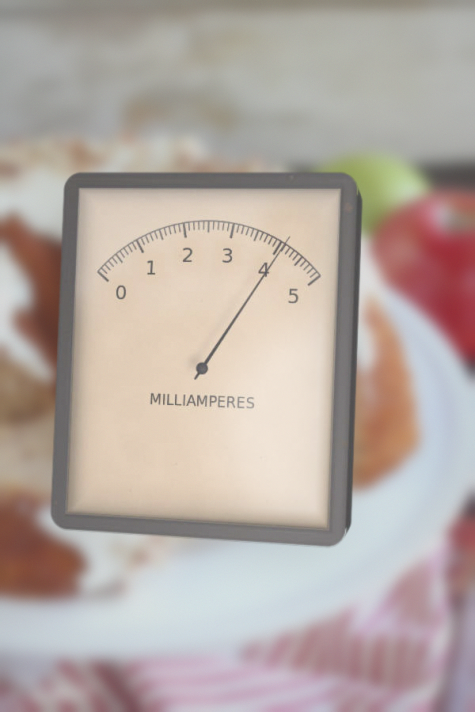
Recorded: 4.1 mA
